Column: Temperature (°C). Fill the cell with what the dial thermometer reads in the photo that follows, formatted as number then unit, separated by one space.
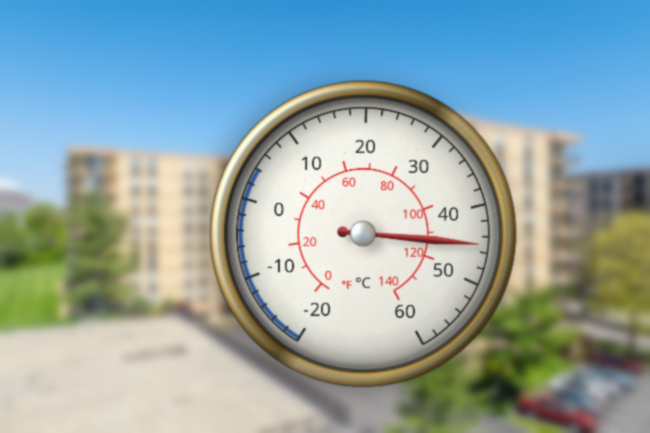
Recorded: 45 °C
